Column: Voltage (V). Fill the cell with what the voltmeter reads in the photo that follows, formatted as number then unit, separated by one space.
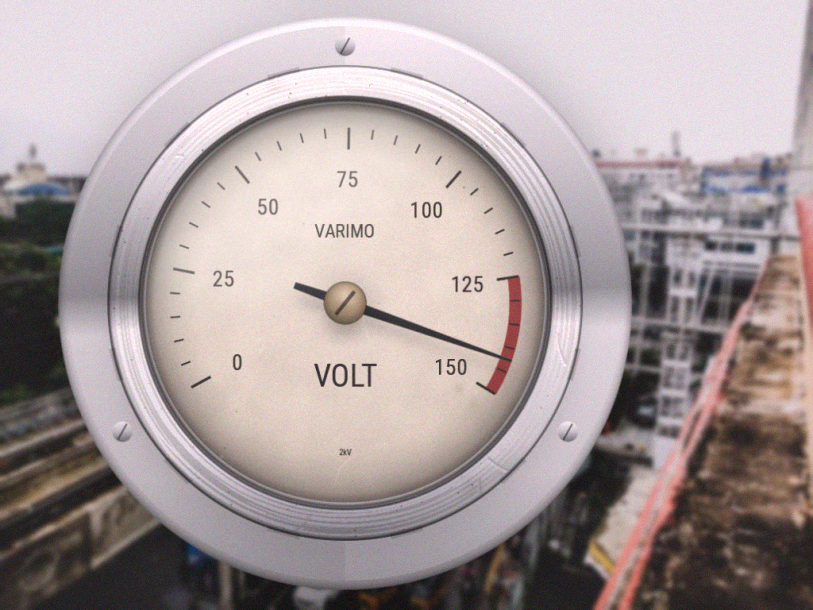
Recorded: 142.5 V
